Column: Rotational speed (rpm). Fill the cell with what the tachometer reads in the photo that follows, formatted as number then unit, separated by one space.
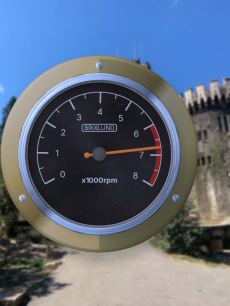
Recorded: 6750 rpm
